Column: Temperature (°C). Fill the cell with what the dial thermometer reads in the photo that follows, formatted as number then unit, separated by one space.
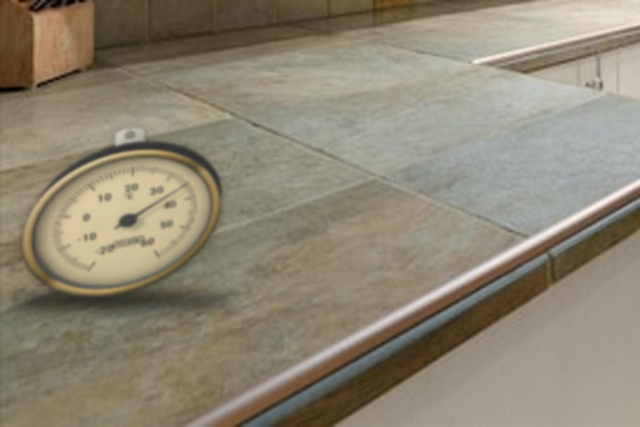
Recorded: 35 °C
